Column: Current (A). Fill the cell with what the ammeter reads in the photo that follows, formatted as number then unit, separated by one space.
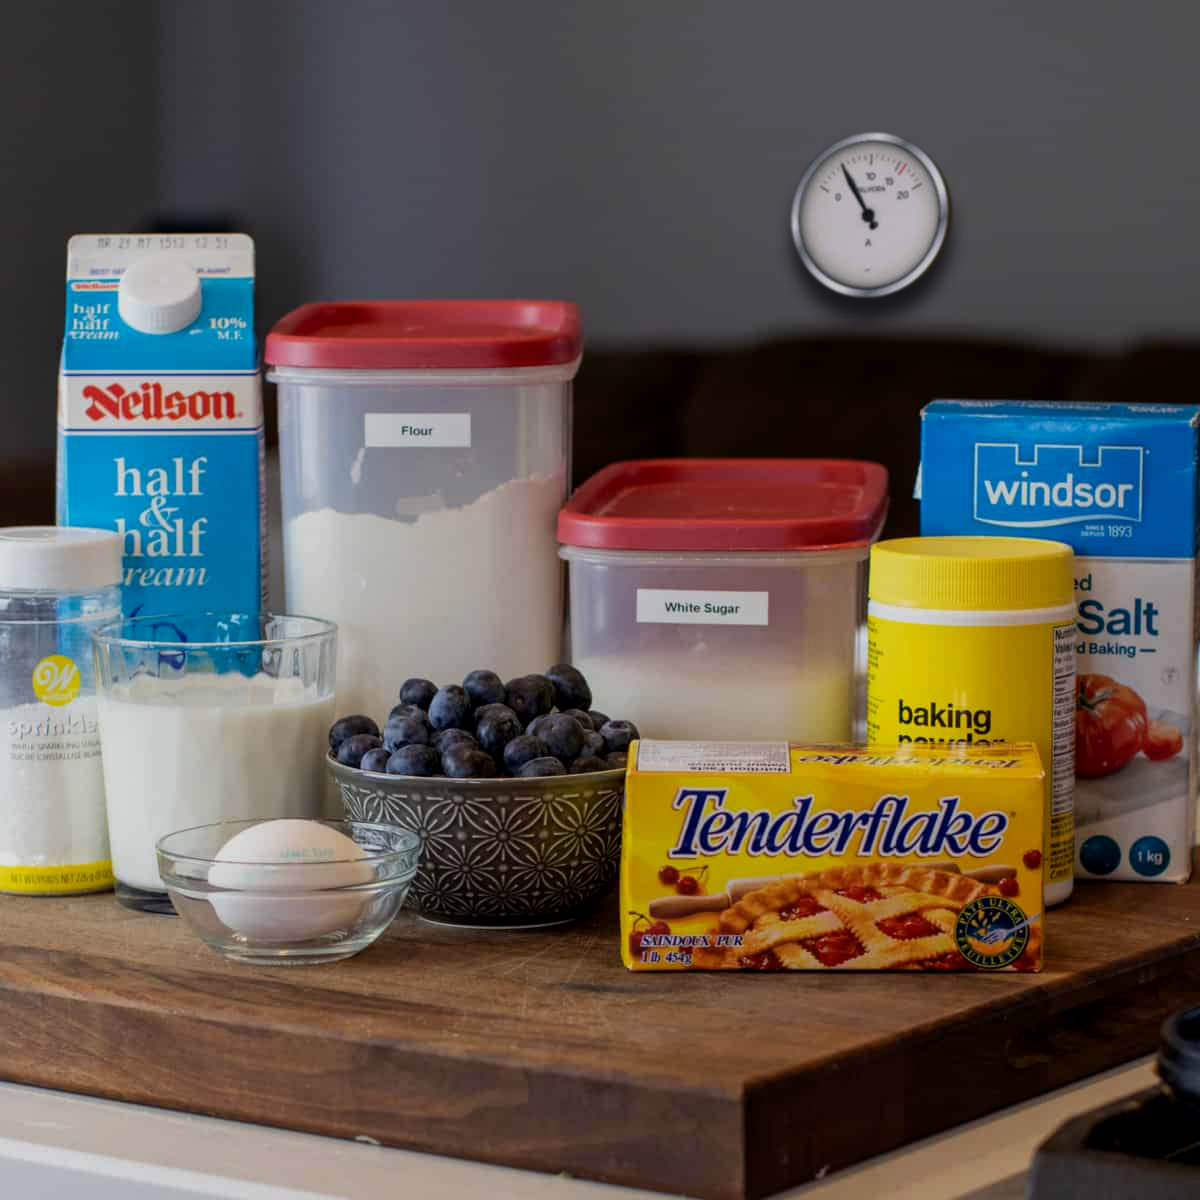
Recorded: 5 A
